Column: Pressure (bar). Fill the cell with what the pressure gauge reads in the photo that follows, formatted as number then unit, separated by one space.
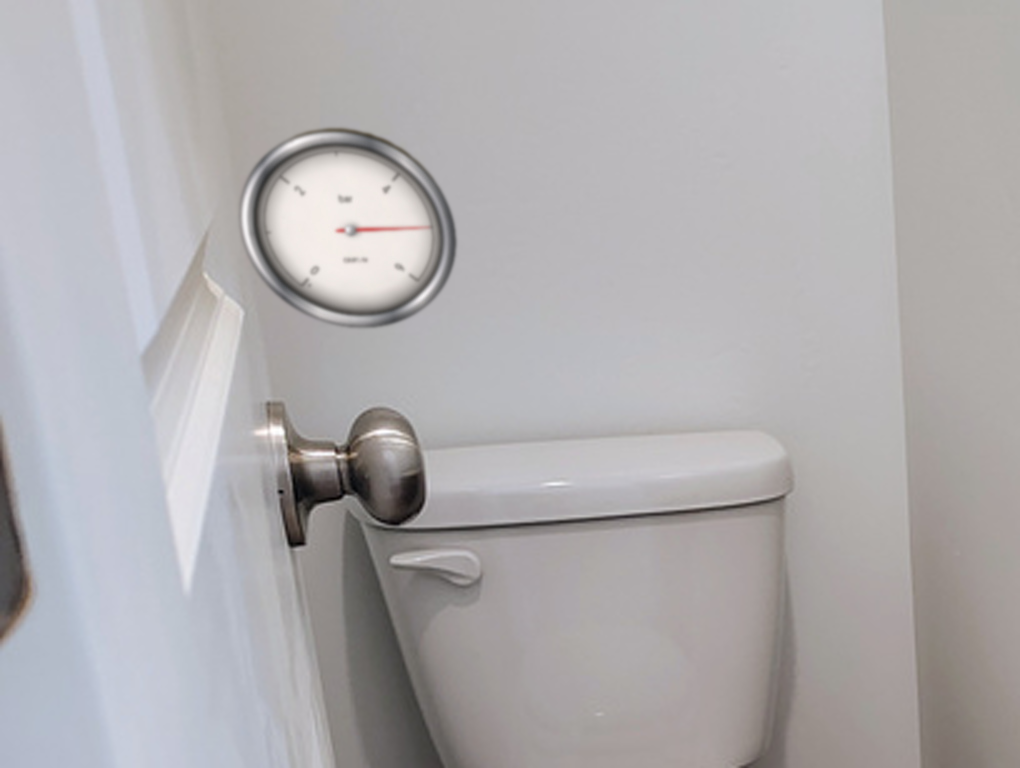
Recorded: 5 bar
